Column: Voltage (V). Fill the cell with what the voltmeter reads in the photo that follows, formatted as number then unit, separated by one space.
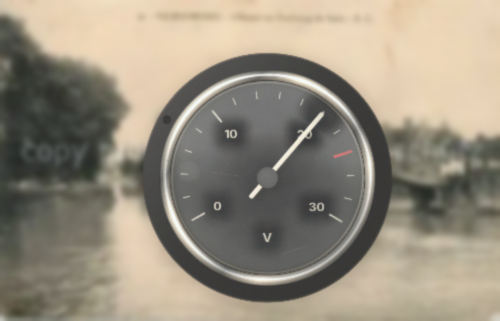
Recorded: 20 V
